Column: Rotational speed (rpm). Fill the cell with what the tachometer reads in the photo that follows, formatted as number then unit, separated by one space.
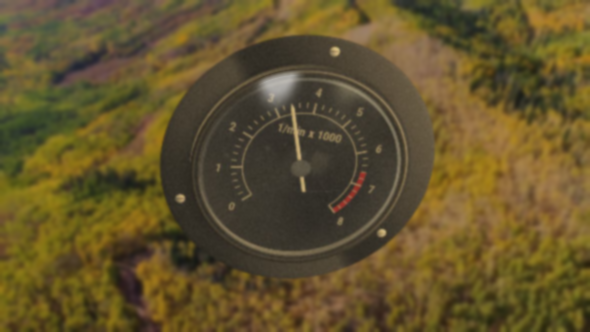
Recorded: 3400 rpm
